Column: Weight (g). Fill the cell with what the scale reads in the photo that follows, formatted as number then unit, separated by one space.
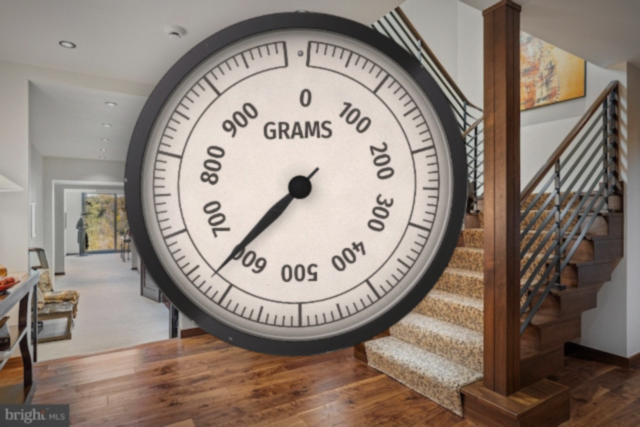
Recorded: 630 g
